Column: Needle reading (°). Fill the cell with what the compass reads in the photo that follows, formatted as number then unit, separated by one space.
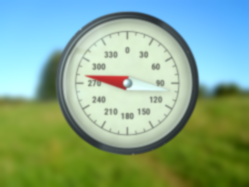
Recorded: 280 °
